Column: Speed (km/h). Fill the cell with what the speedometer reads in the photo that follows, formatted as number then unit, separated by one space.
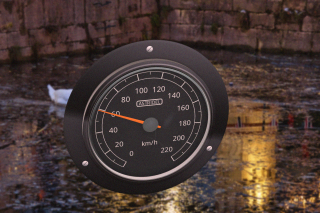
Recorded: 60 km/h
